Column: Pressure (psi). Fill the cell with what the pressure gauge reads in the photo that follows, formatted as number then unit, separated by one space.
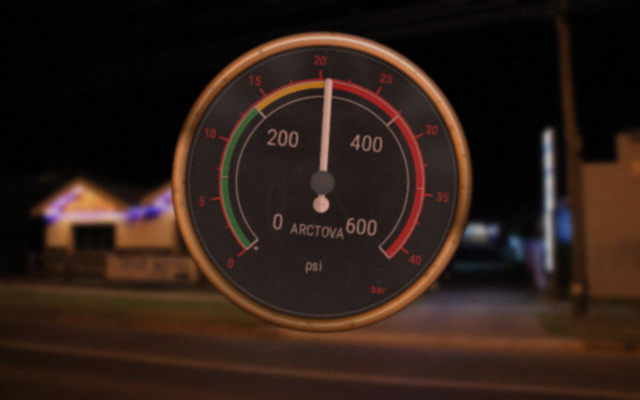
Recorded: 300 psi
